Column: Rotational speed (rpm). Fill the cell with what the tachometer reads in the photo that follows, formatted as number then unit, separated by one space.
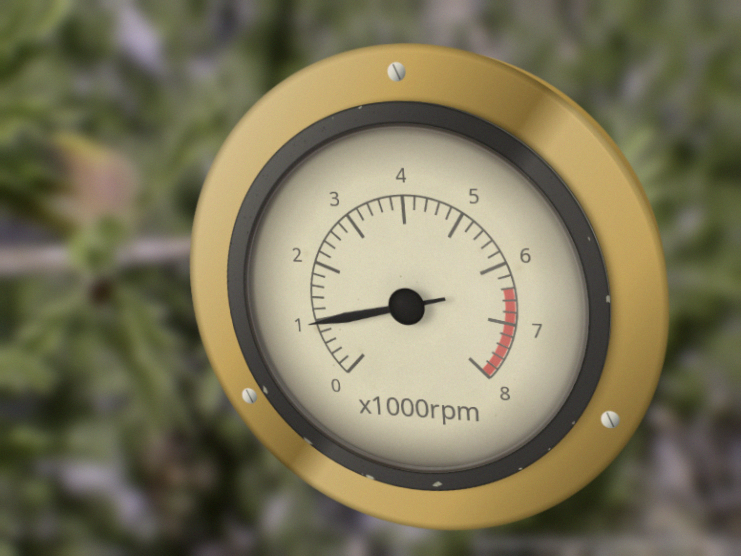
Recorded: 1000 rpm
